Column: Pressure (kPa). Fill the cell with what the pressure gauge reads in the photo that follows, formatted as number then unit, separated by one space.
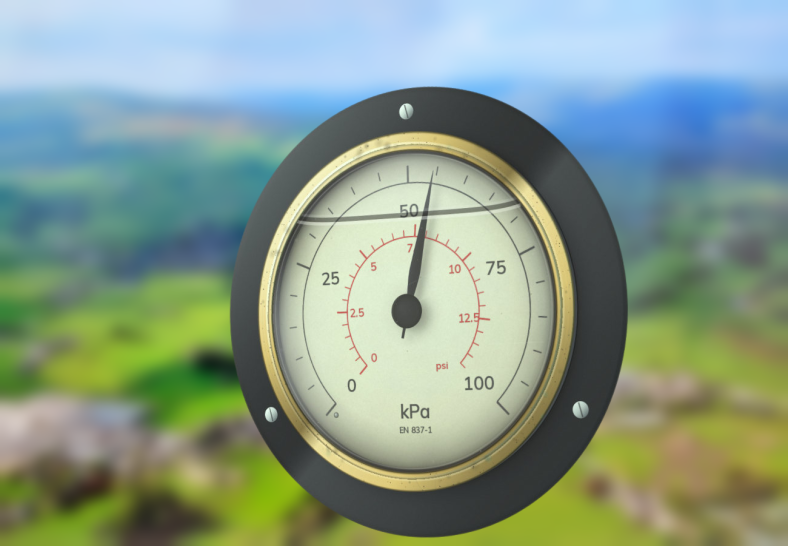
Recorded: 55 kPa
